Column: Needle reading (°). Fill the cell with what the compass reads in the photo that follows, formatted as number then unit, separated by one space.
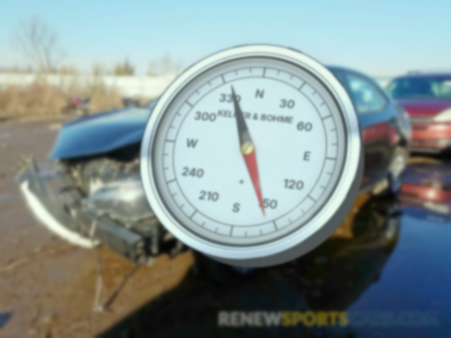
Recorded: 155 °
